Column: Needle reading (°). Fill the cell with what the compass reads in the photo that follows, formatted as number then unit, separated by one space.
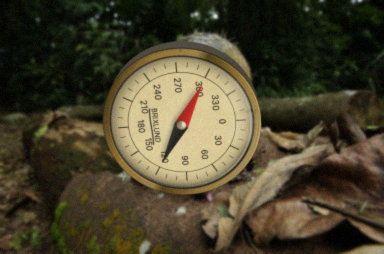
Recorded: 300 °
